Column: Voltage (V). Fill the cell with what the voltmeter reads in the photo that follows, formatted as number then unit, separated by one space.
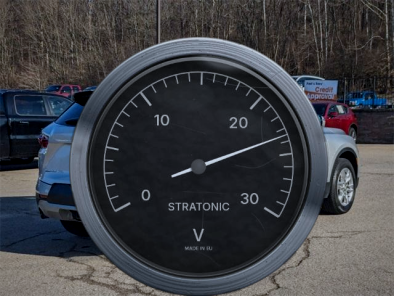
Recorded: 23.5 V
